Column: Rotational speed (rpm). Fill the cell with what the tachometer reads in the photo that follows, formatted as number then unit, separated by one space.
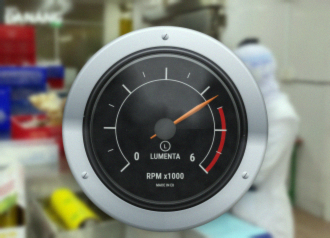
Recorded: 4250 rpm
